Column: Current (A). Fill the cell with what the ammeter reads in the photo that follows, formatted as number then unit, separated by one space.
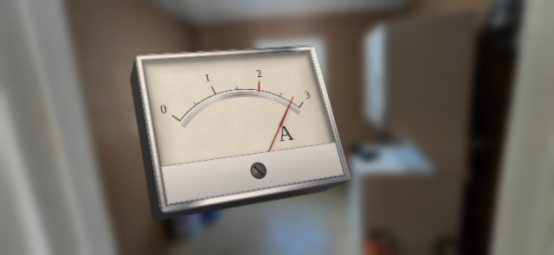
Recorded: 2.75 A
